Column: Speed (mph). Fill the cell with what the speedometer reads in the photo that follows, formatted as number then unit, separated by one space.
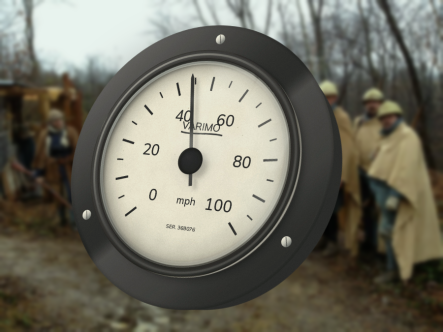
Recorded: 45 mph
